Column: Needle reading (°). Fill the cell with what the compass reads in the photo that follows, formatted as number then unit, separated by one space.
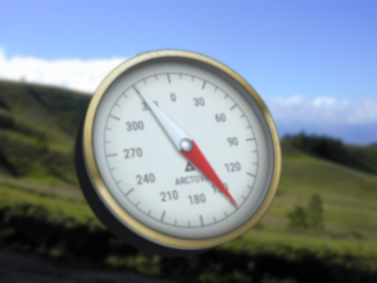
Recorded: 150 °
